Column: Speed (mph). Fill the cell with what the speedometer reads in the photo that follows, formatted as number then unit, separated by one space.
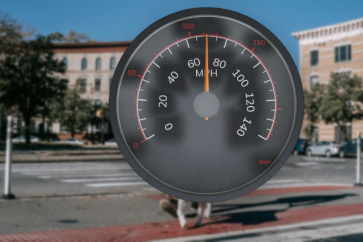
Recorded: 70 mph
